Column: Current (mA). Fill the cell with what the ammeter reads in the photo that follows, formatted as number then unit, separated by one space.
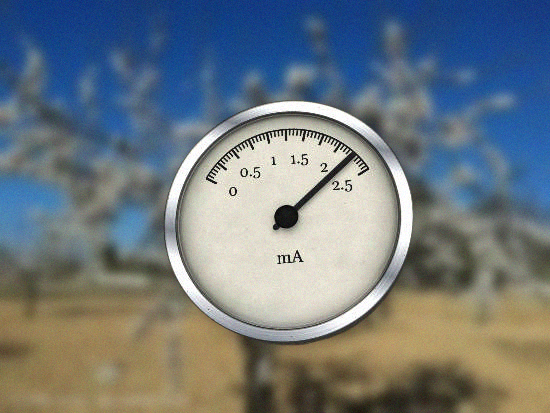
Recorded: 2.25 mA
